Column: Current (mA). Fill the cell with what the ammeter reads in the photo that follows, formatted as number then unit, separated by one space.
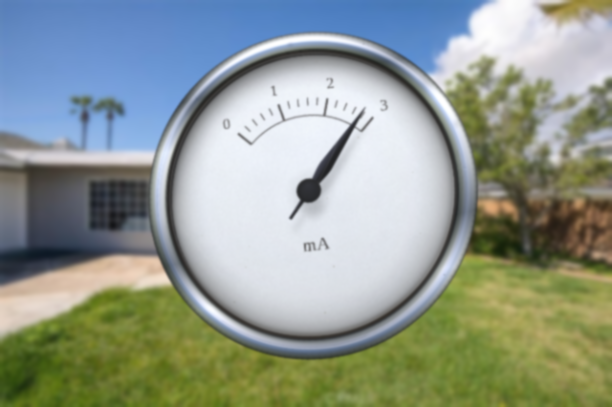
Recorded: 2.8 mA
